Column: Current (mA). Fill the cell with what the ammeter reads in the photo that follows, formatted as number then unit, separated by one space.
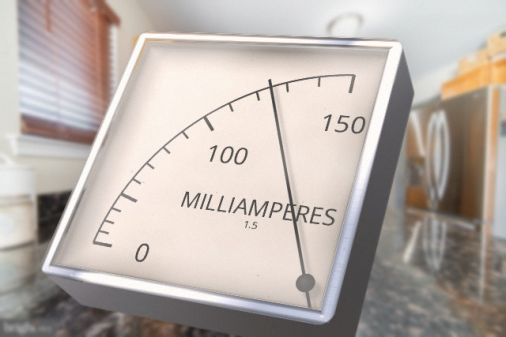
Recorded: 125 mA
